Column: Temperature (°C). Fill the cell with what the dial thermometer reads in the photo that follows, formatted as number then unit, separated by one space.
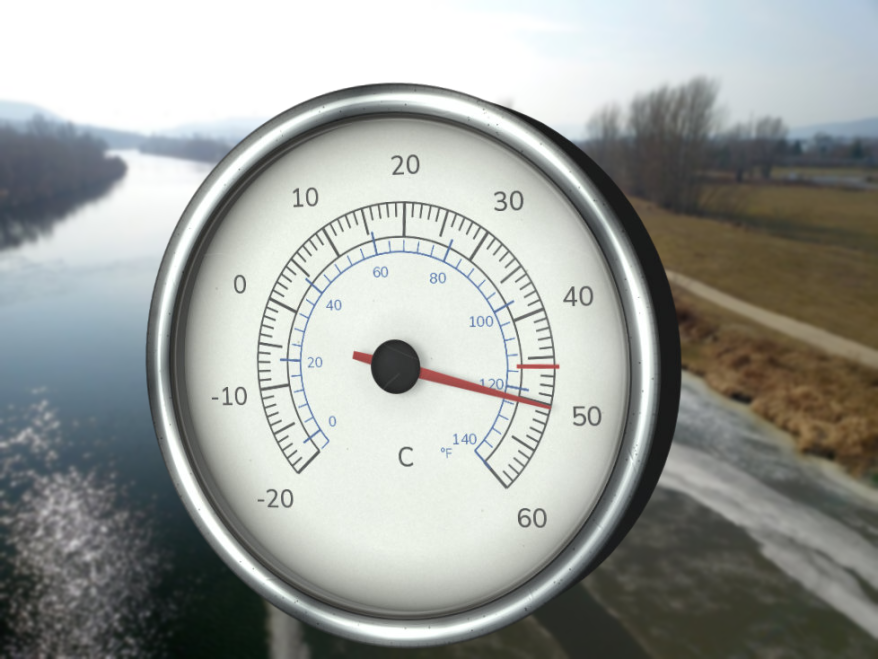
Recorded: 50 °C
